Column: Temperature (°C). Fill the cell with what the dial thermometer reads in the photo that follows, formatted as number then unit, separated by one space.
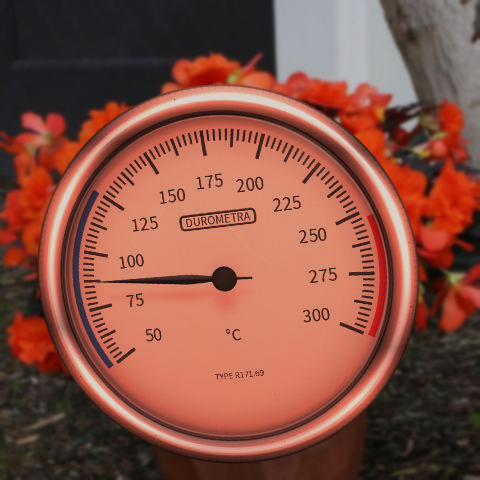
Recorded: 87.5 °C
